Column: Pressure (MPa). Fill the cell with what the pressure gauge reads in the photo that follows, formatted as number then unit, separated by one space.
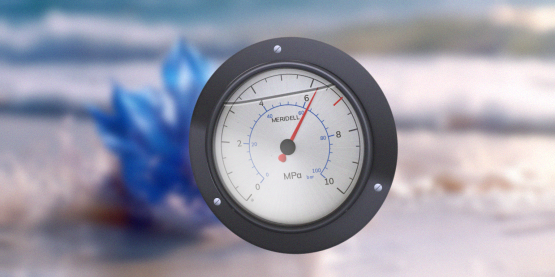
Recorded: 6.25 MPa
